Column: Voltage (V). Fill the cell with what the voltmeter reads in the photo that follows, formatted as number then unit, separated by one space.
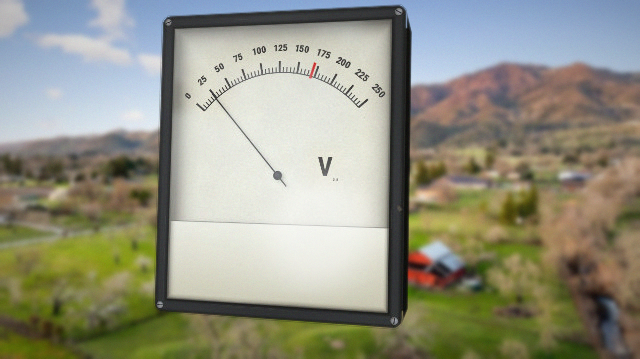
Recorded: 25 V
